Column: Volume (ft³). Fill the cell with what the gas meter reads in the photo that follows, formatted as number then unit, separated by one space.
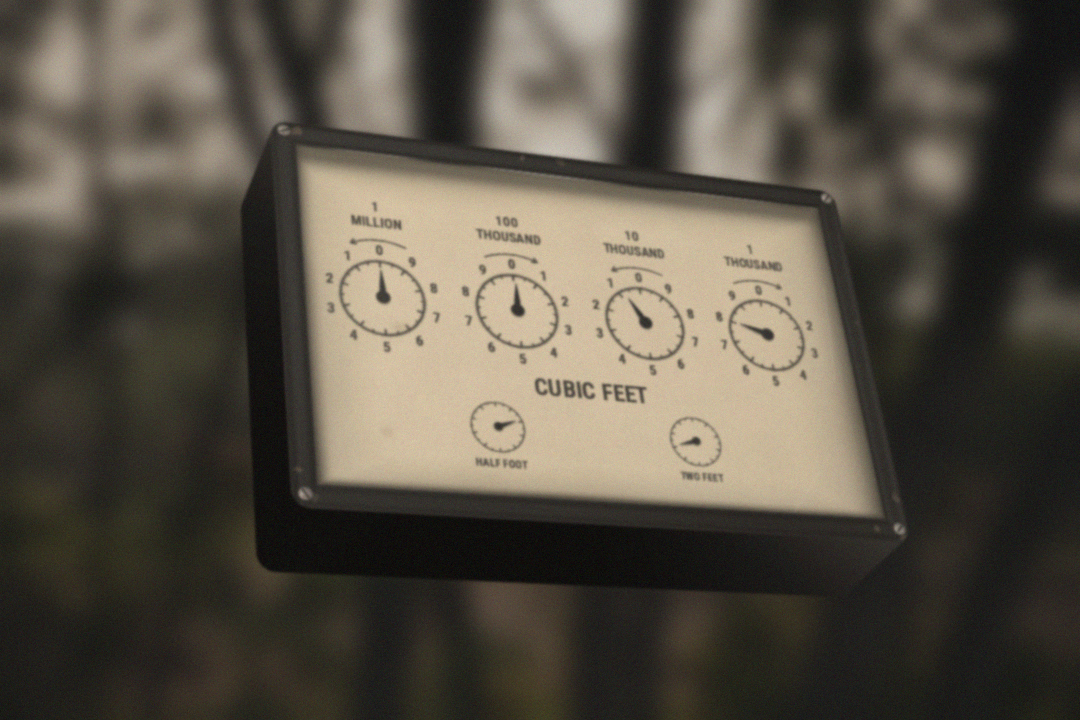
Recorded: 800 ft³
